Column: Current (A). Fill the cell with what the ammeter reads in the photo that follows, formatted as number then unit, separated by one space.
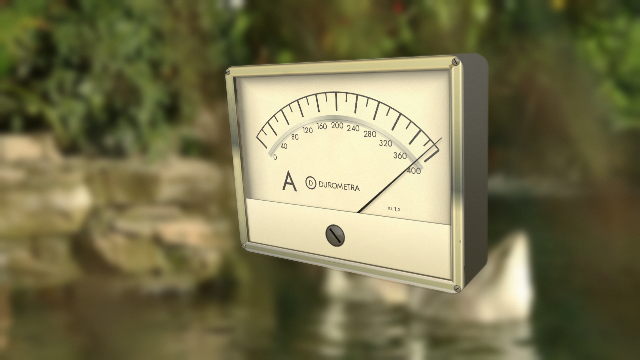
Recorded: 390 A
